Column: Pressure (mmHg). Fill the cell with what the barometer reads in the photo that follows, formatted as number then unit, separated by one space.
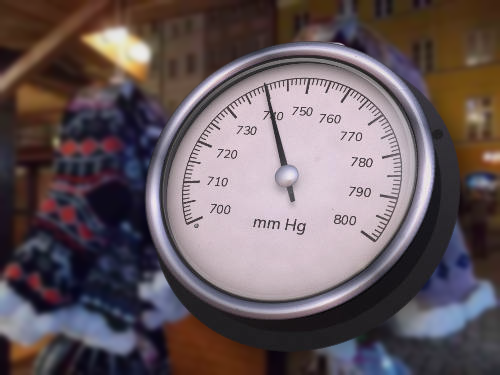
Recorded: 740 mmHg
